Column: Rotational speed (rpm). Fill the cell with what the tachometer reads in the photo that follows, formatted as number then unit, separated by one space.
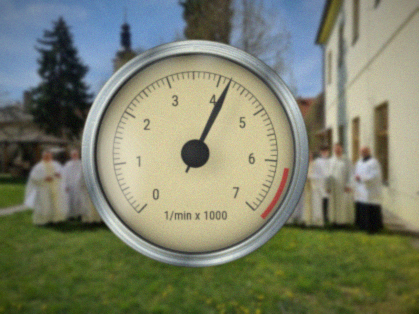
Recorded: 4200 rpm
